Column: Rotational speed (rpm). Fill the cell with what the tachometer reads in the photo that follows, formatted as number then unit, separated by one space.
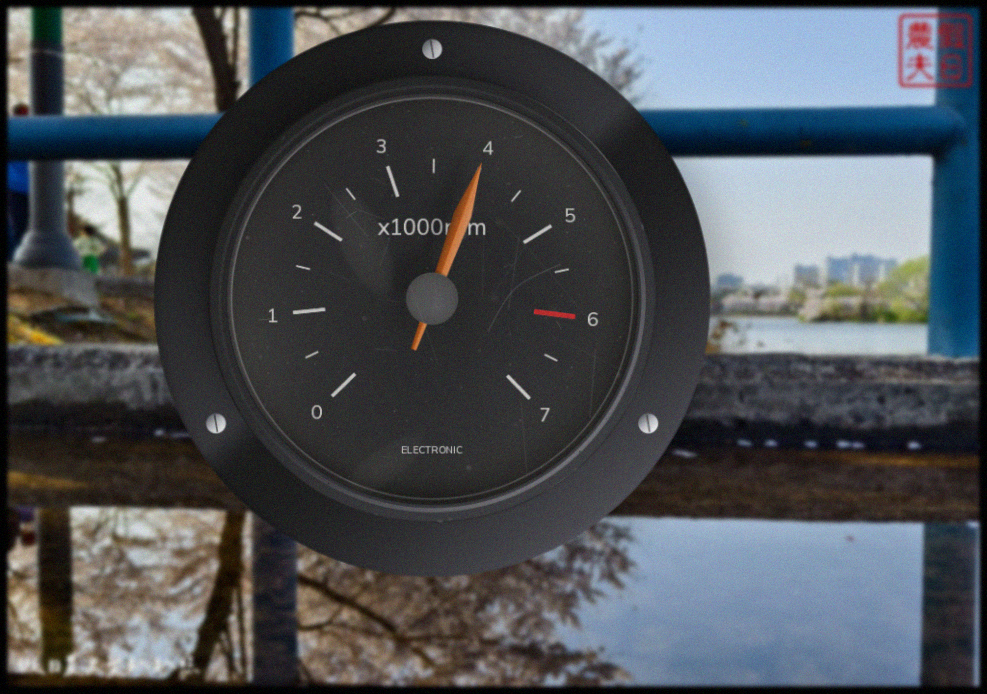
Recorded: 4000 rpm
